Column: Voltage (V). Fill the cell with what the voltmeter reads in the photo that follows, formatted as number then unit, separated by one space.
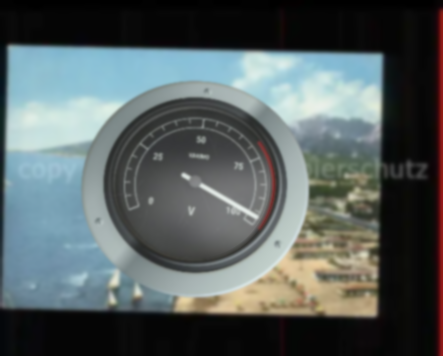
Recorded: 97.5 V
